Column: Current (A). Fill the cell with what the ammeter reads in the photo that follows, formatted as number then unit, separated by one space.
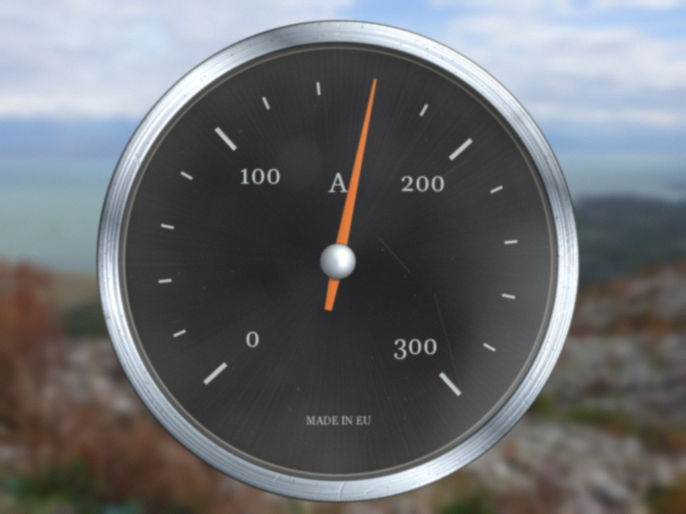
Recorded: 160 A
